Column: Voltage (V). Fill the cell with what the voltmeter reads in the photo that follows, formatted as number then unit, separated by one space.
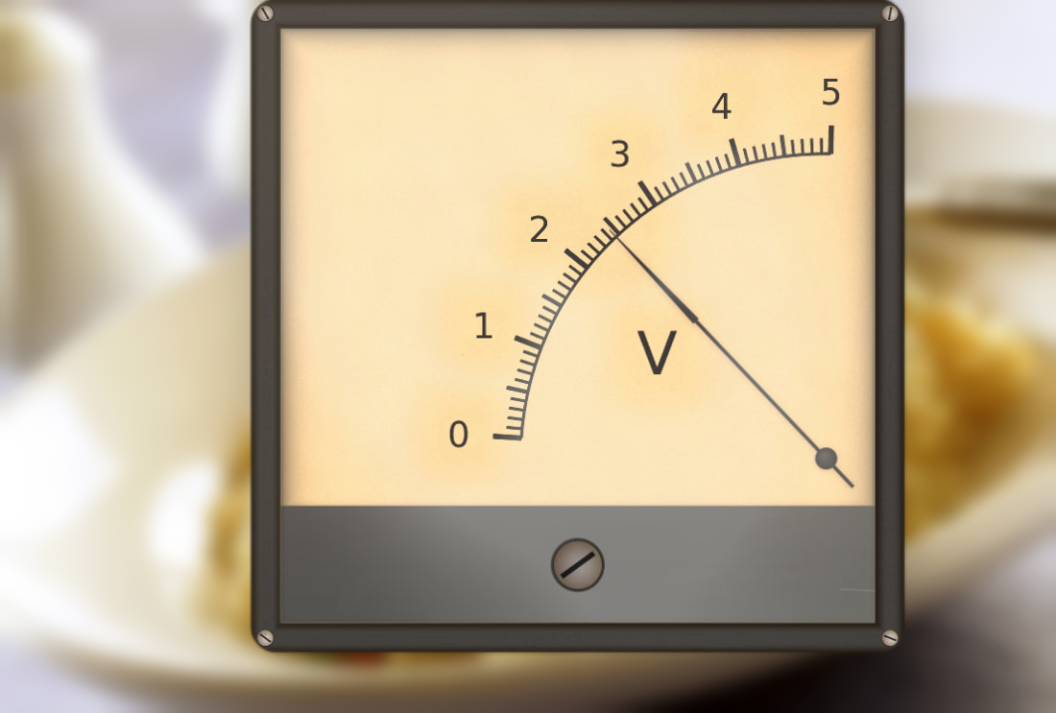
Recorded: 2.45 V
